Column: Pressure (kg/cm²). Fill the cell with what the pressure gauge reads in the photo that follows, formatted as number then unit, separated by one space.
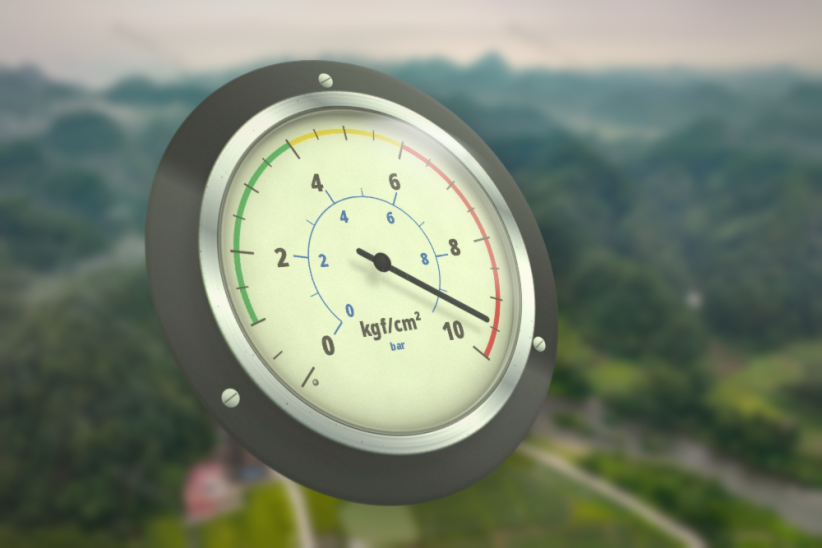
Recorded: 9.5 kg/cm²
